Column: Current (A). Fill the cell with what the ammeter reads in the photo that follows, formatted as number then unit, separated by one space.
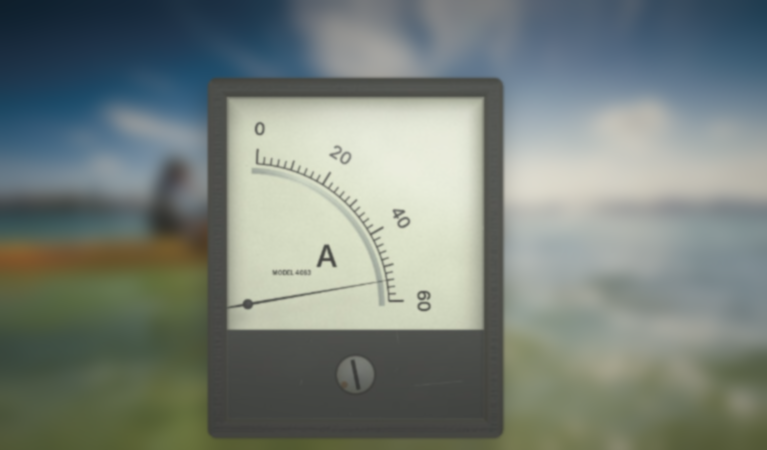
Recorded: 54 A
